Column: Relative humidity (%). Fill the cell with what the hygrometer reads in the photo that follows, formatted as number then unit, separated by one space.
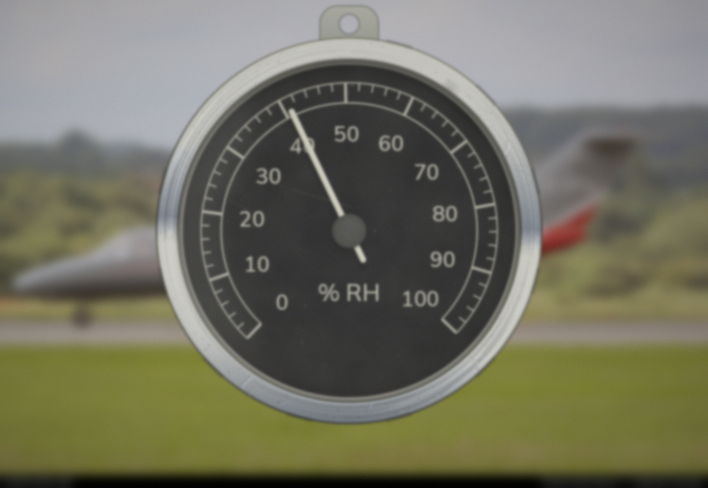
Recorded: 41 %
